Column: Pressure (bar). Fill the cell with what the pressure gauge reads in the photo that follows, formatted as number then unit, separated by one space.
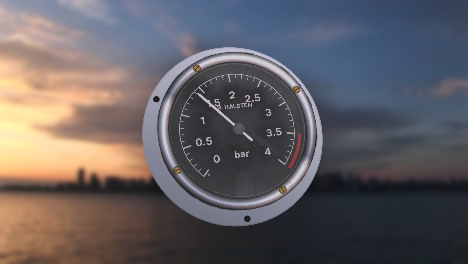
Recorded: 1.4 bar
